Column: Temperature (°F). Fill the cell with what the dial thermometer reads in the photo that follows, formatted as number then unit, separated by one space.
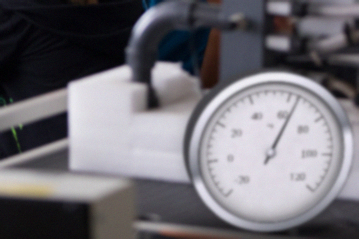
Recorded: 64 °F
